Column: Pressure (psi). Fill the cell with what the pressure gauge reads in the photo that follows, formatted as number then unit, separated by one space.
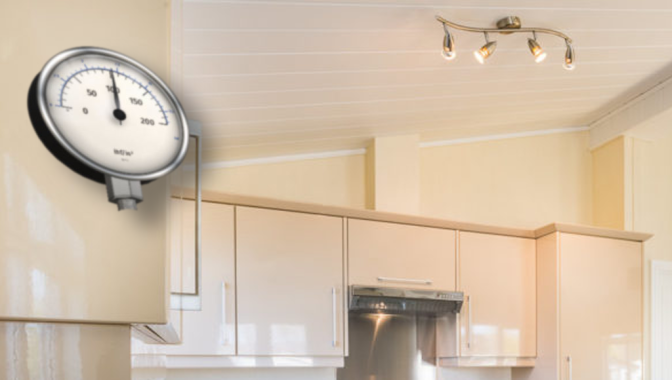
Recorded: 100 psi
